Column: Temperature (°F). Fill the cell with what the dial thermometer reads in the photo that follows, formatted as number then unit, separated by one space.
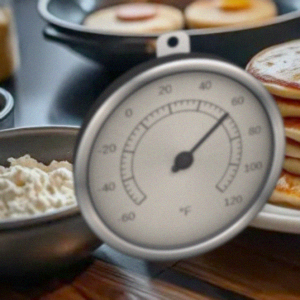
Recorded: 60 °F
